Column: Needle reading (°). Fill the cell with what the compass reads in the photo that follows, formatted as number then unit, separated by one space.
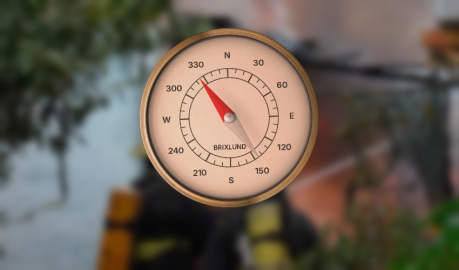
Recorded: 325 °
